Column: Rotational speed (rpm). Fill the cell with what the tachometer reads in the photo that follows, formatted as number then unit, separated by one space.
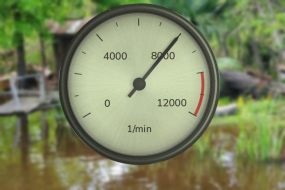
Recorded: 8000 rpm
